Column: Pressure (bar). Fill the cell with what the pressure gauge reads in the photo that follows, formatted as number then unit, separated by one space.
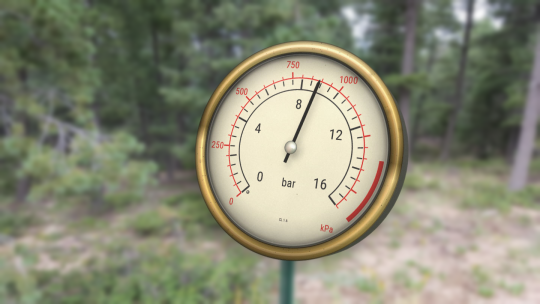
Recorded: 9 bar
